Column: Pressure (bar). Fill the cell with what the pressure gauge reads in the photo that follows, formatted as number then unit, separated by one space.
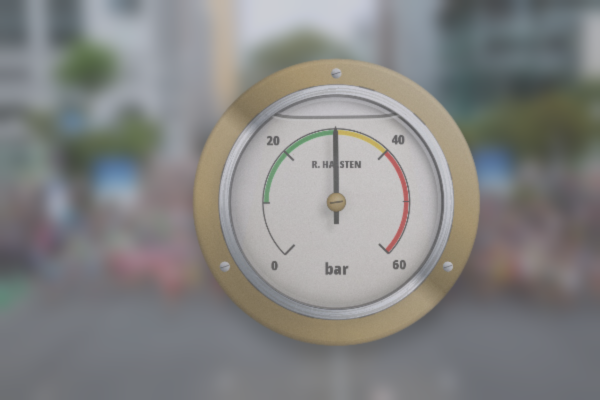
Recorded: 30 bar
